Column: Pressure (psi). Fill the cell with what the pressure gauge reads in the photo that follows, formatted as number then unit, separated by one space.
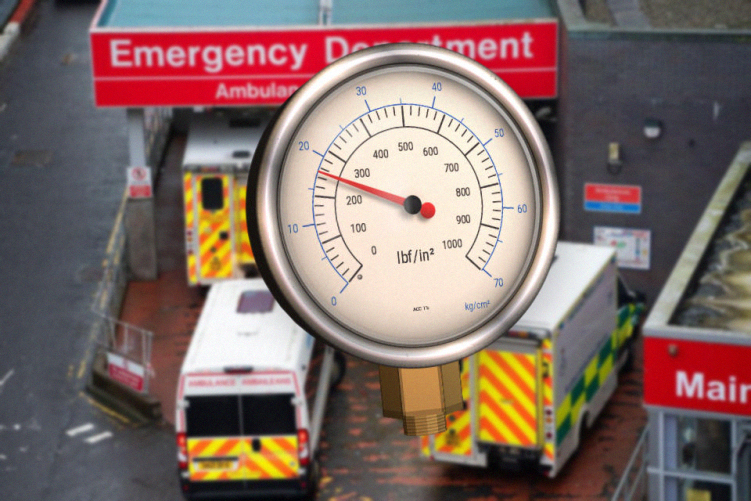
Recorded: 250 psi
